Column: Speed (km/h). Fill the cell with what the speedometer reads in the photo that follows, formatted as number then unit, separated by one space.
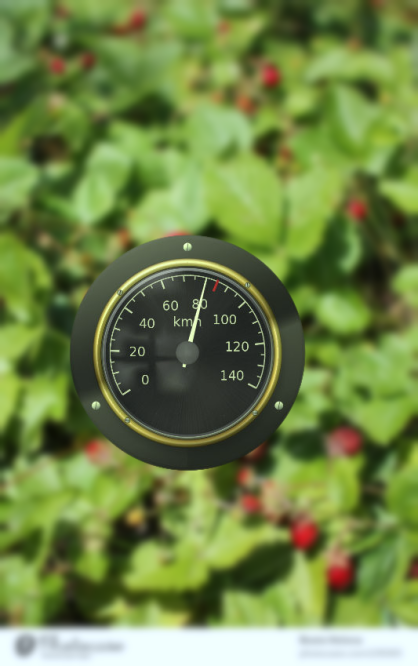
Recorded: 80 km/h
